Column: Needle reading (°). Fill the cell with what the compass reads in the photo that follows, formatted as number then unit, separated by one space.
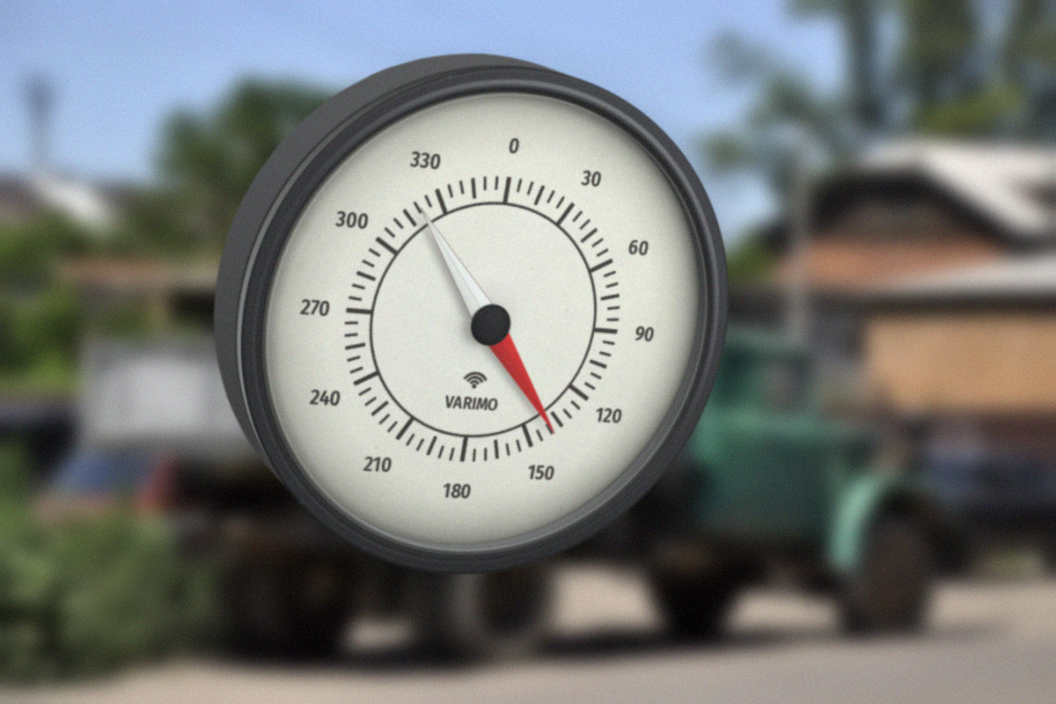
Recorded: 140 °
